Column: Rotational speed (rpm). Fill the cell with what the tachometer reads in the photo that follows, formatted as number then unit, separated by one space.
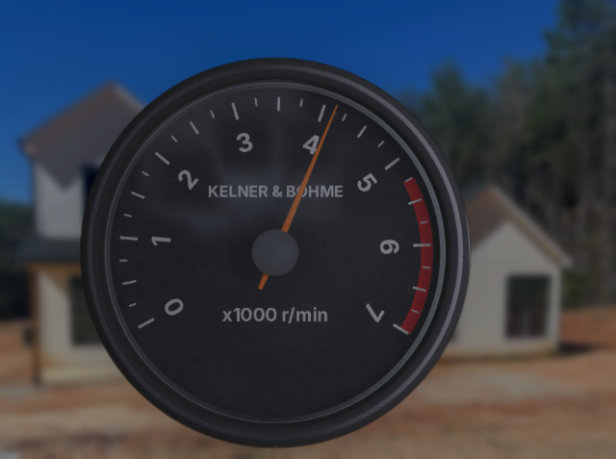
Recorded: 4125 rpm
